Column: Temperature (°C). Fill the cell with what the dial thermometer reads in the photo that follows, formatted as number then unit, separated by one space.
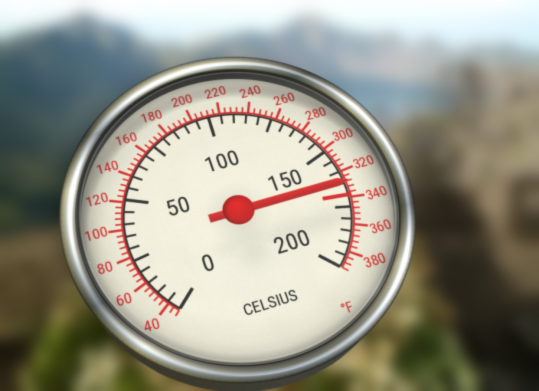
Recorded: 165 °C
